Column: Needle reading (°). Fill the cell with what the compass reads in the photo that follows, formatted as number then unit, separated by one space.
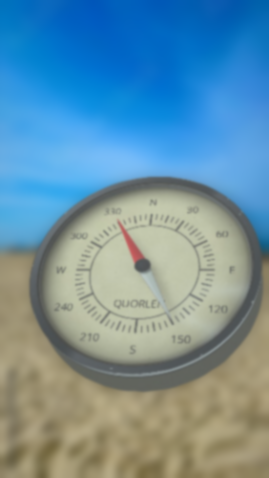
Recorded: 330 °
